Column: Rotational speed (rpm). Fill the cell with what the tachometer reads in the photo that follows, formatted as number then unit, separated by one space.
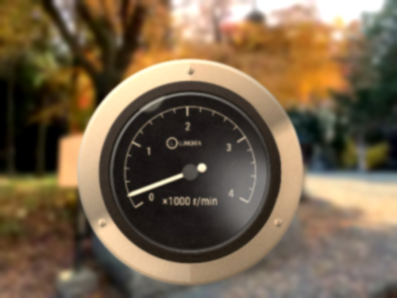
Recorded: 200 rpm
